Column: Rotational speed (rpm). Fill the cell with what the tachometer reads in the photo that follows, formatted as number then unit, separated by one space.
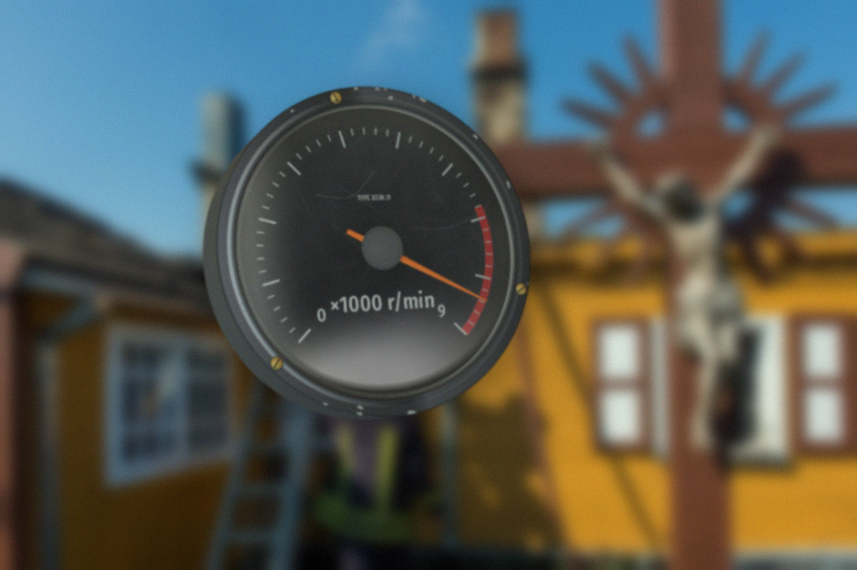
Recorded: 8400 rpm
